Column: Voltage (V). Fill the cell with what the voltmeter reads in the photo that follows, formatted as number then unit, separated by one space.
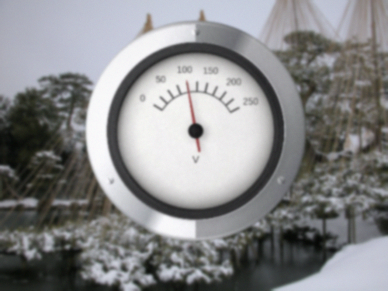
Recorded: 100 V
